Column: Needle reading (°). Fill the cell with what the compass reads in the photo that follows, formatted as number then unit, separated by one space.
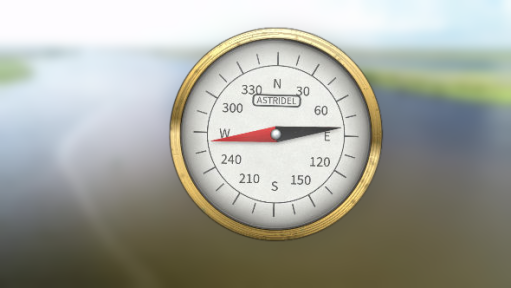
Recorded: 262.5 °
